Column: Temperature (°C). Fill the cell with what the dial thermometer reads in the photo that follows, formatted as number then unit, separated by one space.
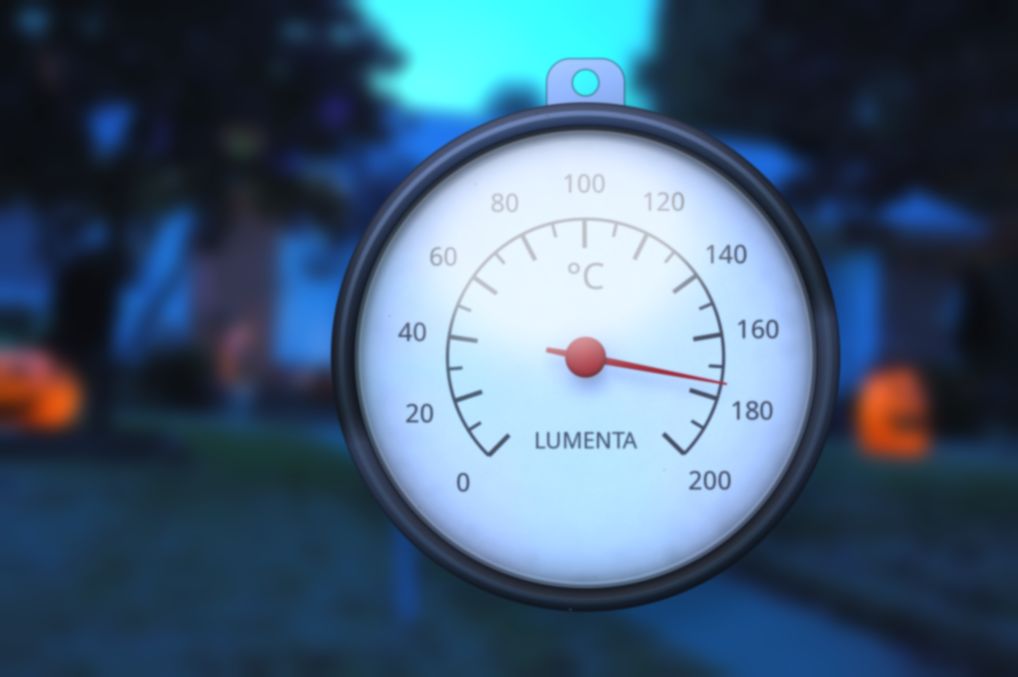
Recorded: 175 °C
